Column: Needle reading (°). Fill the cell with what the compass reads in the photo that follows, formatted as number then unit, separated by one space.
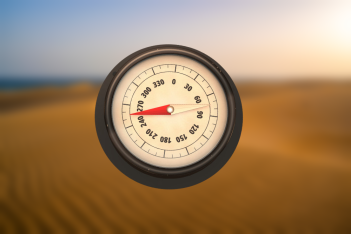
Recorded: 255 °
